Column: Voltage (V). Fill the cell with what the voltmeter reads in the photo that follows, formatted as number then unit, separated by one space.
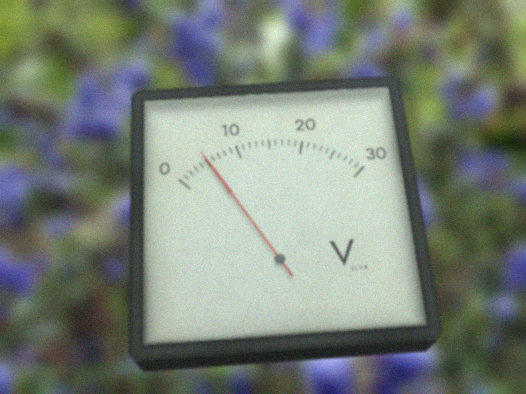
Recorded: 5 V
